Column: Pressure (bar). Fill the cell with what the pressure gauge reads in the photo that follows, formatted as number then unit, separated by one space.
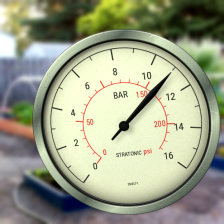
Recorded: 11 bar
